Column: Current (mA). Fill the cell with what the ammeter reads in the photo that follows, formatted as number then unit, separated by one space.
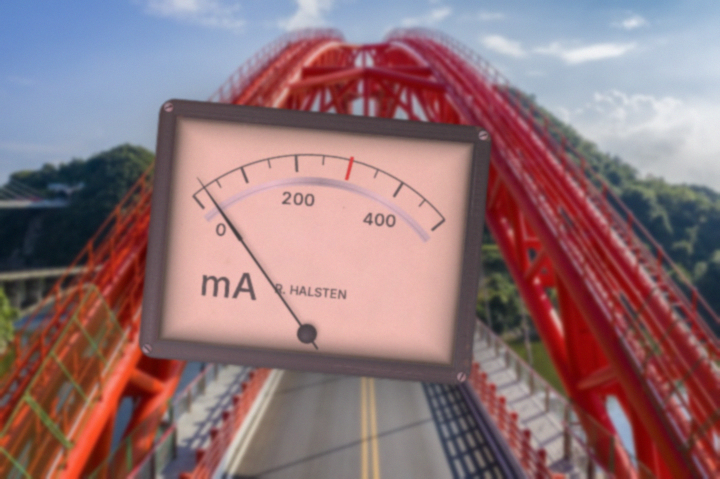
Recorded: 25 mA
